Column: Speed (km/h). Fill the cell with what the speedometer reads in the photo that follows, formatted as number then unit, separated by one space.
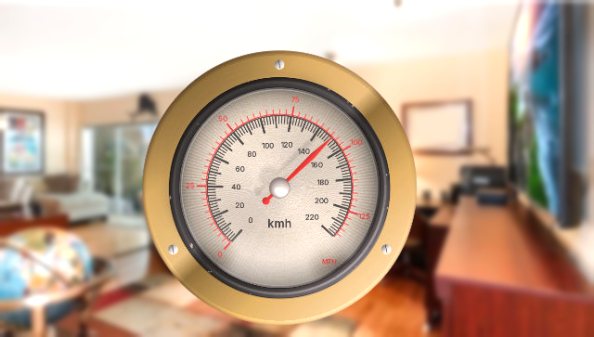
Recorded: 150 km/h
